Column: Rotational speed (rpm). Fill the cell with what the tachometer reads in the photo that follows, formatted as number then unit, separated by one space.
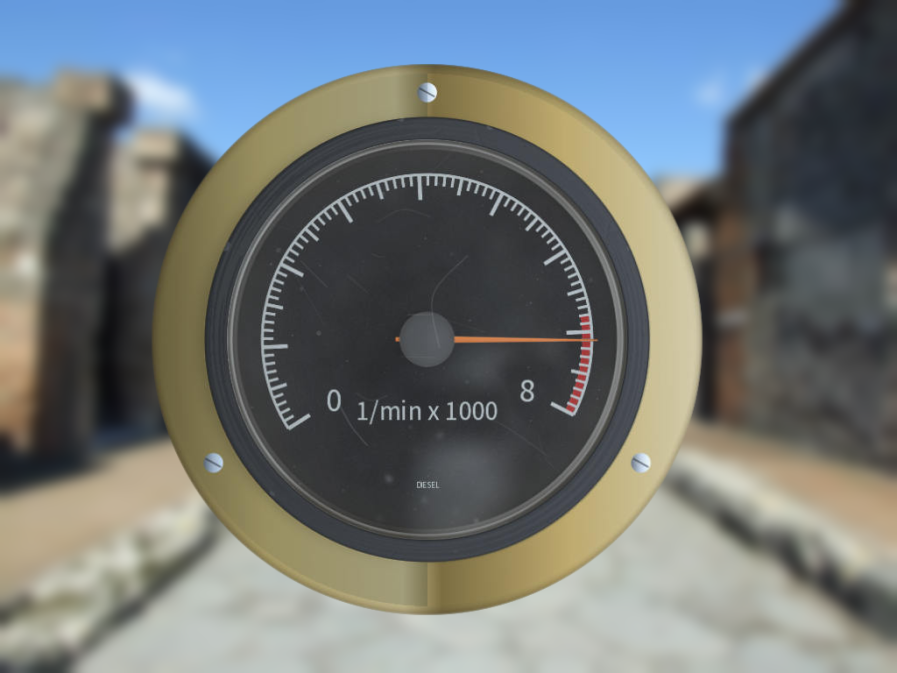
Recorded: 7100 rpm
